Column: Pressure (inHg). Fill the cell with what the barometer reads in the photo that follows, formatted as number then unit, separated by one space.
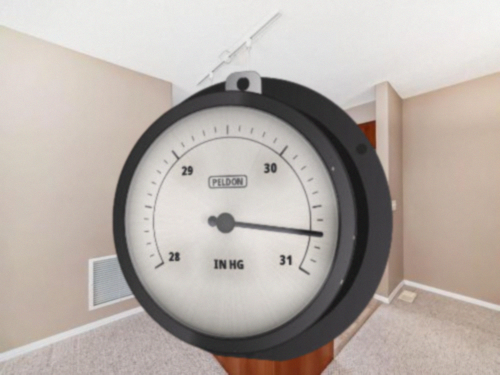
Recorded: 30.7 inHg
